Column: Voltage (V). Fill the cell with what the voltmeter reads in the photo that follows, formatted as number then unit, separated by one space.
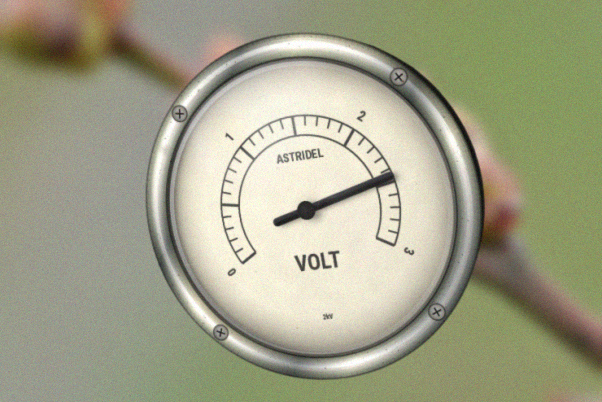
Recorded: 2.45 V
